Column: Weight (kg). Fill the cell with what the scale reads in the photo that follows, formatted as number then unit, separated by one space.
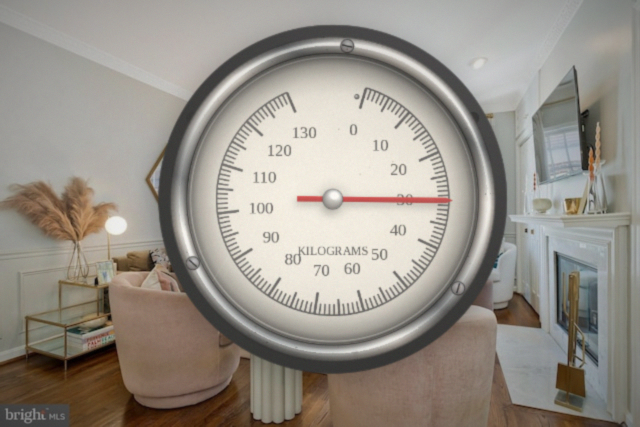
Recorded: 30 kg
